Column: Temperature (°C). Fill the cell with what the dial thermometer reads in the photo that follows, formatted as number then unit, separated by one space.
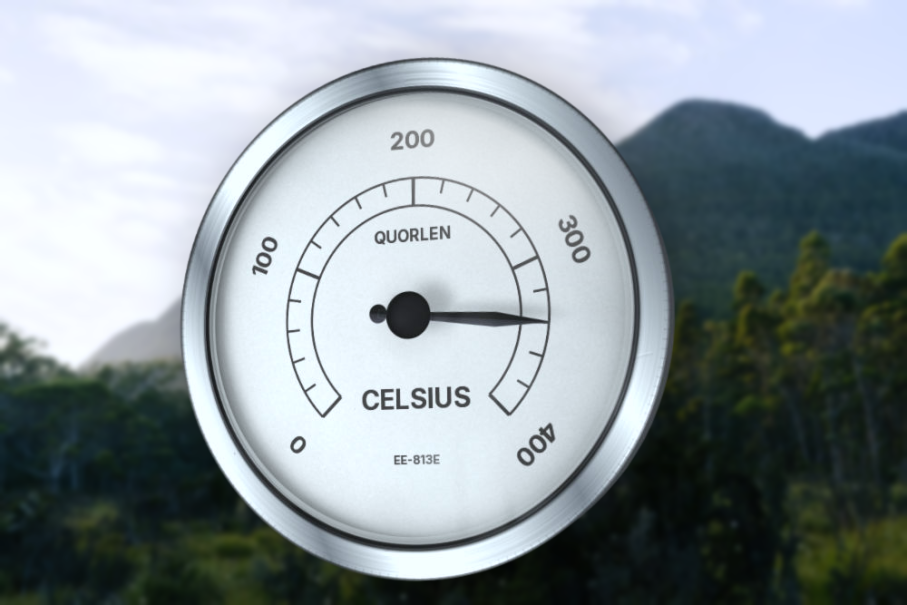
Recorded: 340 °C
